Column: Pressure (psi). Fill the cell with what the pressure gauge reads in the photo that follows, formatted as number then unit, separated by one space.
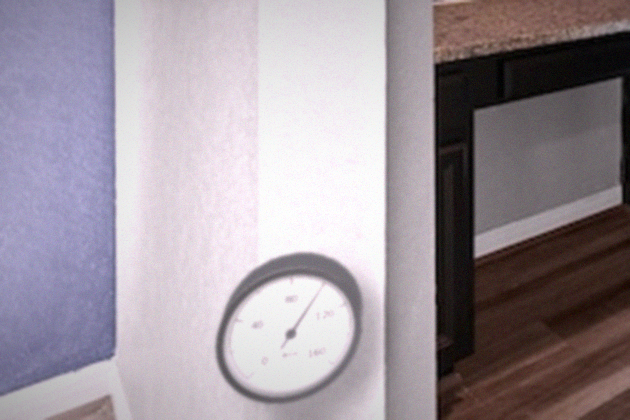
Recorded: 100 psi
